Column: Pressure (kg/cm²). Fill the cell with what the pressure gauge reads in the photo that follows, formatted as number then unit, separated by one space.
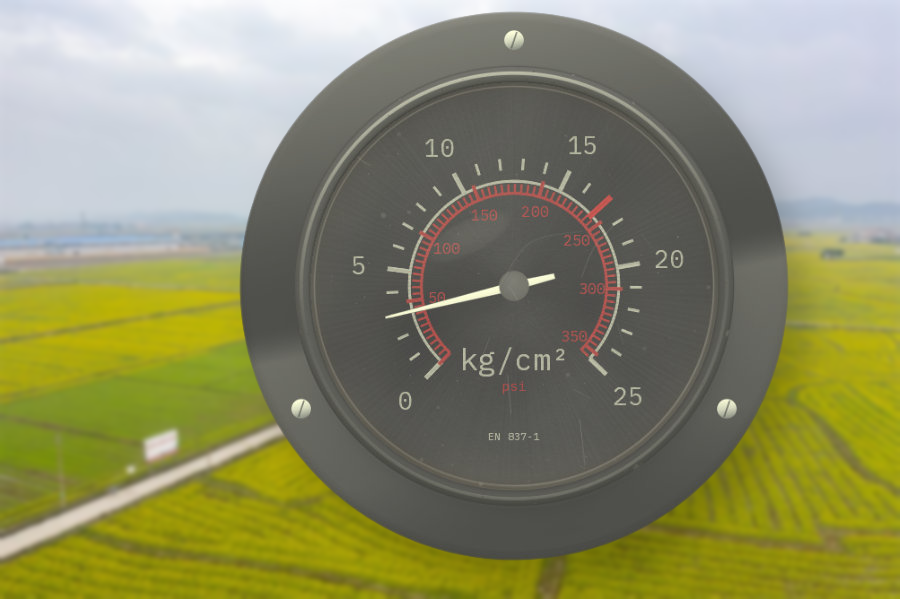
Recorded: 3 kg/cm²
